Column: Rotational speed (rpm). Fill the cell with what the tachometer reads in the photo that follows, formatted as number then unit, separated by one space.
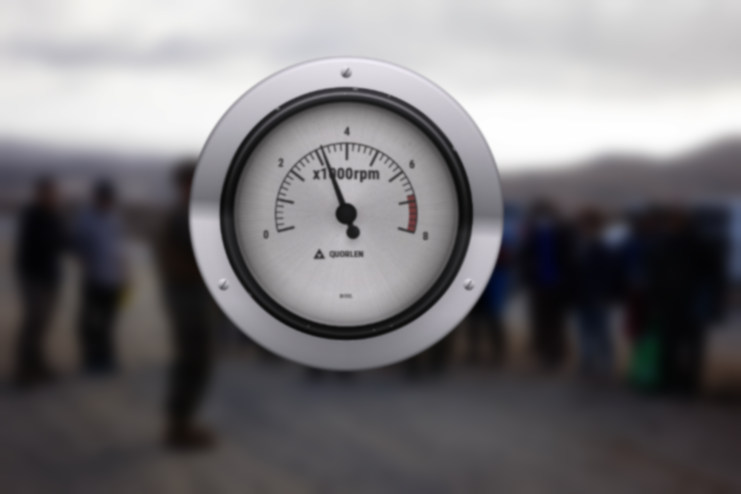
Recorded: 3200 rpm
